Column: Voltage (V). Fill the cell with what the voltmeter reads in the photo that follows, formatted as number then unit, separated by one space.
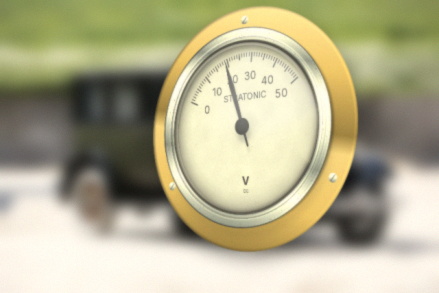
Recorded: 20 V
